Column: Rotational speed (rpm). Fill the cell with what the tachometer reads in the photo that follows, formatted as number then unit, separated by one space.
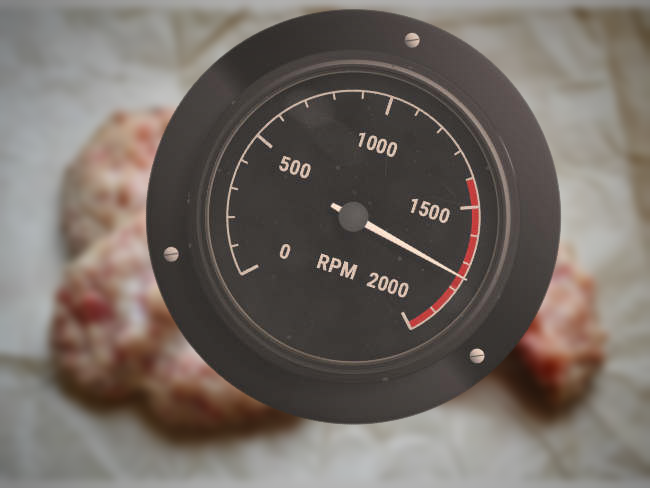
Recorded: 1750 rpm
